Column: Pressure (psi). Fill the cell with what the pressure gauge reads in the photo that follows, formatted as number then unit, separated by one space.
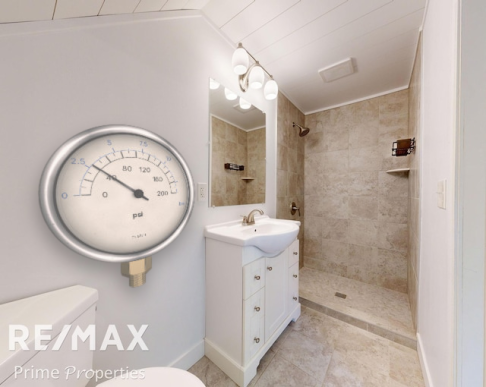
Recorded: 40 psi
